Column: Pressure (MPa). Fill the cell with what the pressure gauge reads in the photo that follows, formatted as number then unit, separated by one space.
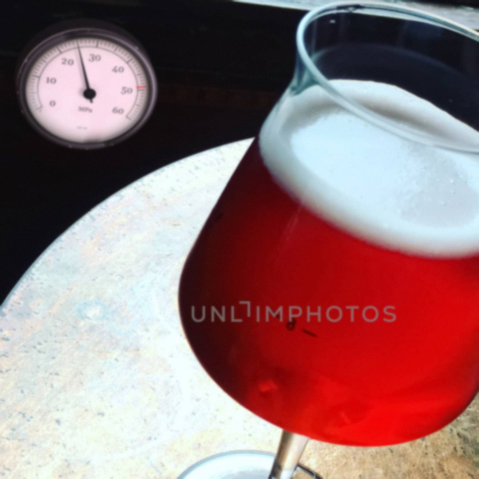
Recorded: 25 MPa
